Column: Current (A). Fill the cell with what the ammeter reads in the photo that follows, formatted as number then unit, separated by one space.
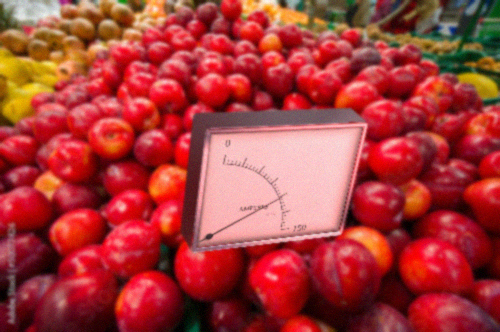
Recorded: 100 A
